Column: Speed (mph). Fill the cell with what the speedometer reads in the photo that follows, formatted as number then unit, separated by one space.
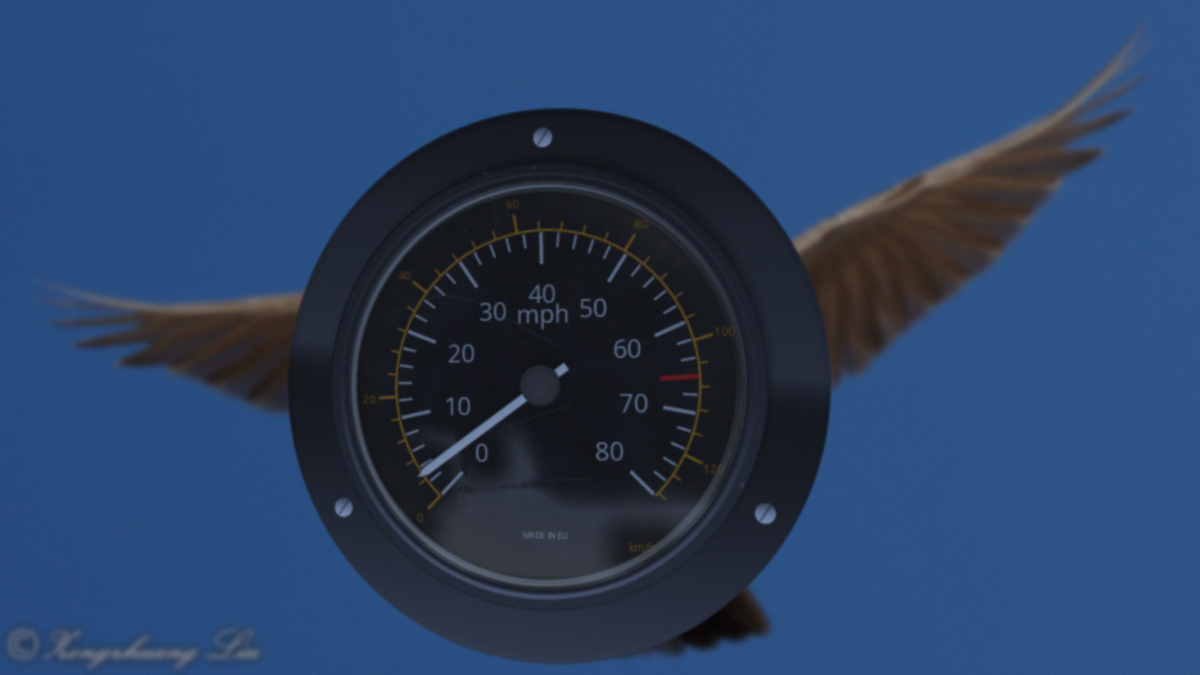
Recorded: 3 mph
